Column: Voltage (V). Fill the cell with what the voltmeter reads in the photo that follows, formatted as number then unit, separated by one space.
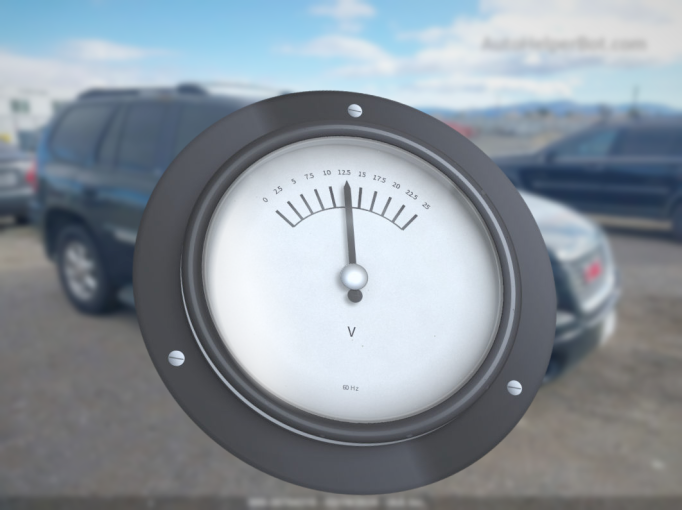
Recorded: 12.5 V
